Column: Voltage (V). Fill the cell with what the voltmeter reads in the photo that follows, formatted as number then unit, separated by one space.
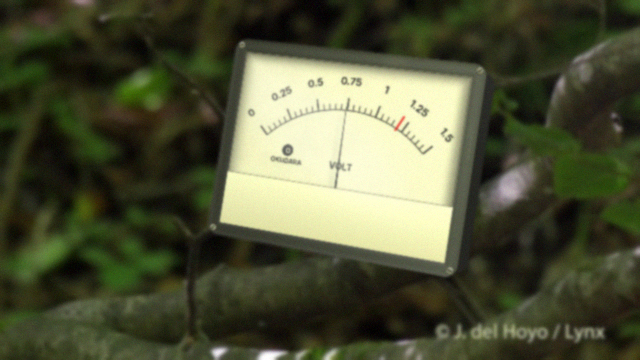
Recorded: 0.75 V
